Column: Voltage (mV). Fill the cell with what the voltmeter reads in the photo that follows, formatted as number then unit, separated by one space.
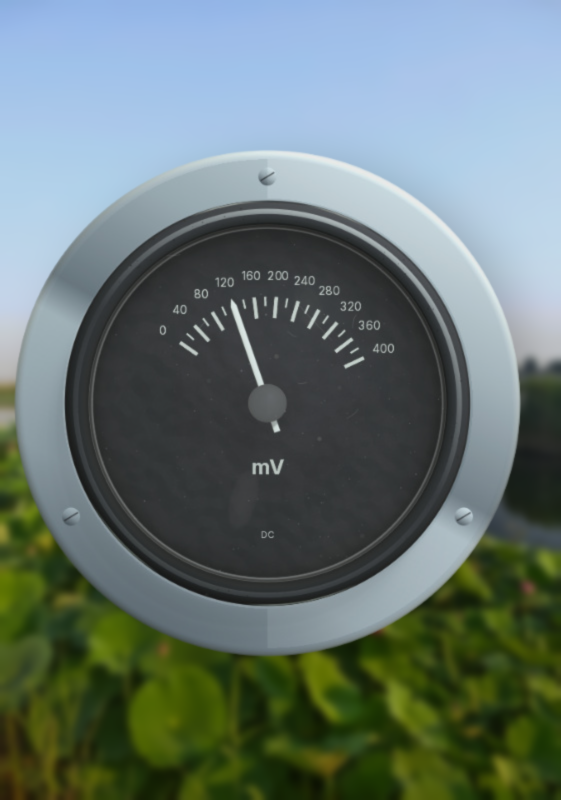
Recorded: 120 mV
